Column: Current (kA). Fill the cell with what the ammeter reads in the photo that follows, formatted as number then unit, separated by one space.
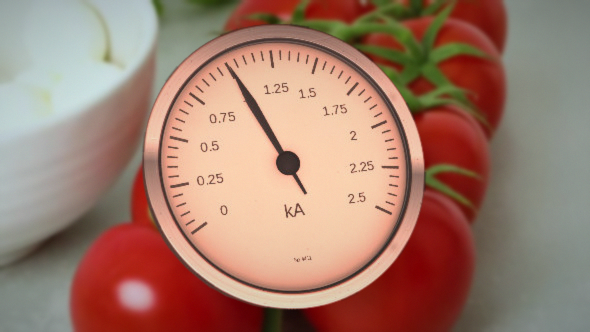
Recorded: 1 kA
